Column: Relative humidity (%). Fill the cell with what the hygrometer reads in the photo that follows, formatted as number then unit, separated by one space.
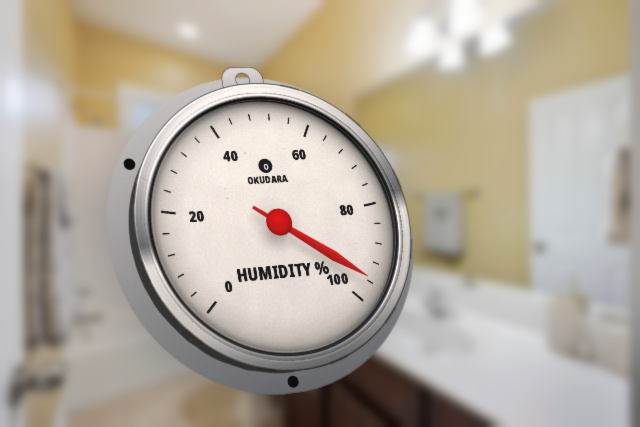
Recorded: 96 %
